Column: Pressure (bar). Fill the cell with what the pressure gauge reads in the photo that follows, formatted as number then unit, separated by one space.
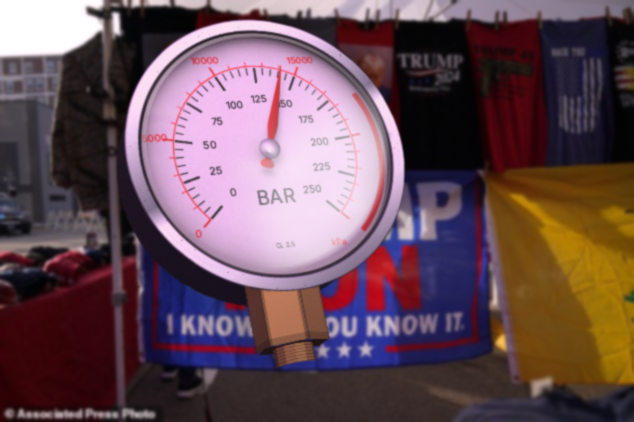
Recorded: 140 bar
